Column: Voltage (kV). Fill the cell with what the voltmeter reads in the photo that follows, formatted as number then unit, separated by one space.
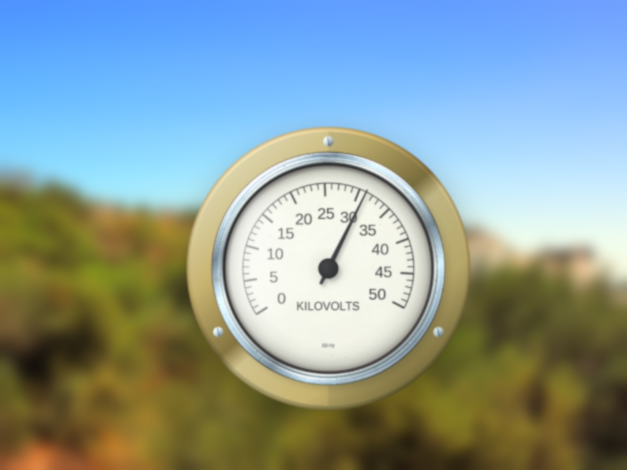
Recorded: 31 kV
